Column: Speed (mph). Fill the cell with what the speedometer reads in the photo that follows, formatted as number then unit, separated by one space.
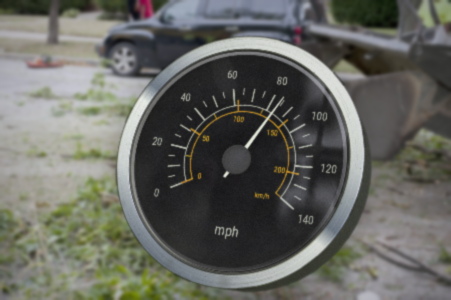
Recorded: 85 mph
